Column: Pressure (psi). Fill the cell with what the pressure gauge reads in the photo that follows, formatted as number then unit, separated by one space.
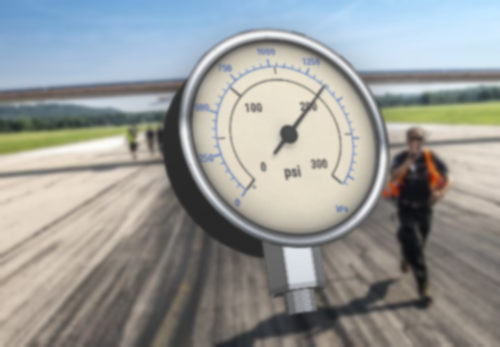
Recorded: 200 psi
